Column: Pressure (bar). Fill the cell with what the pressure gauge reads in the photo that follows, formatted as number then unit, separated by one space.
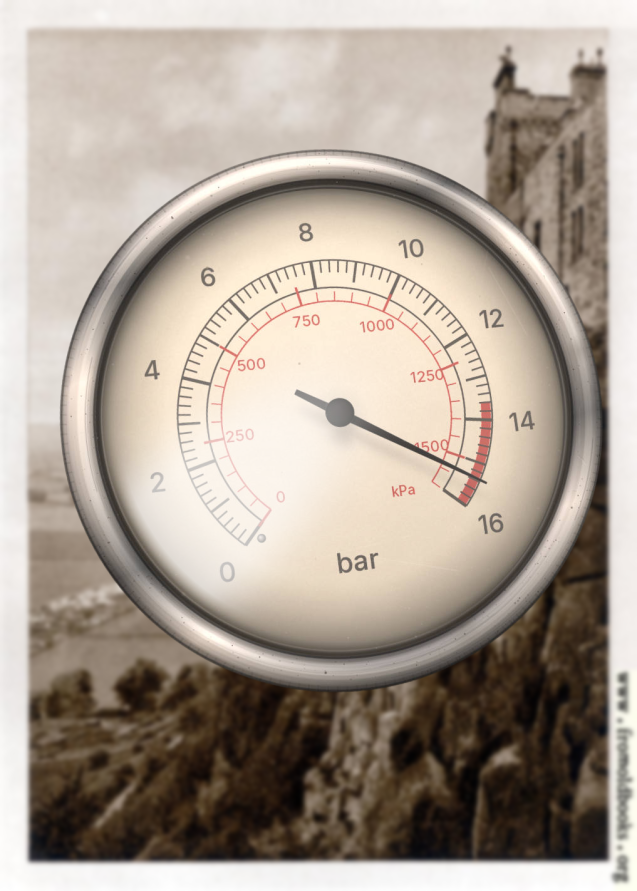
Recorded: 15.4 bar
